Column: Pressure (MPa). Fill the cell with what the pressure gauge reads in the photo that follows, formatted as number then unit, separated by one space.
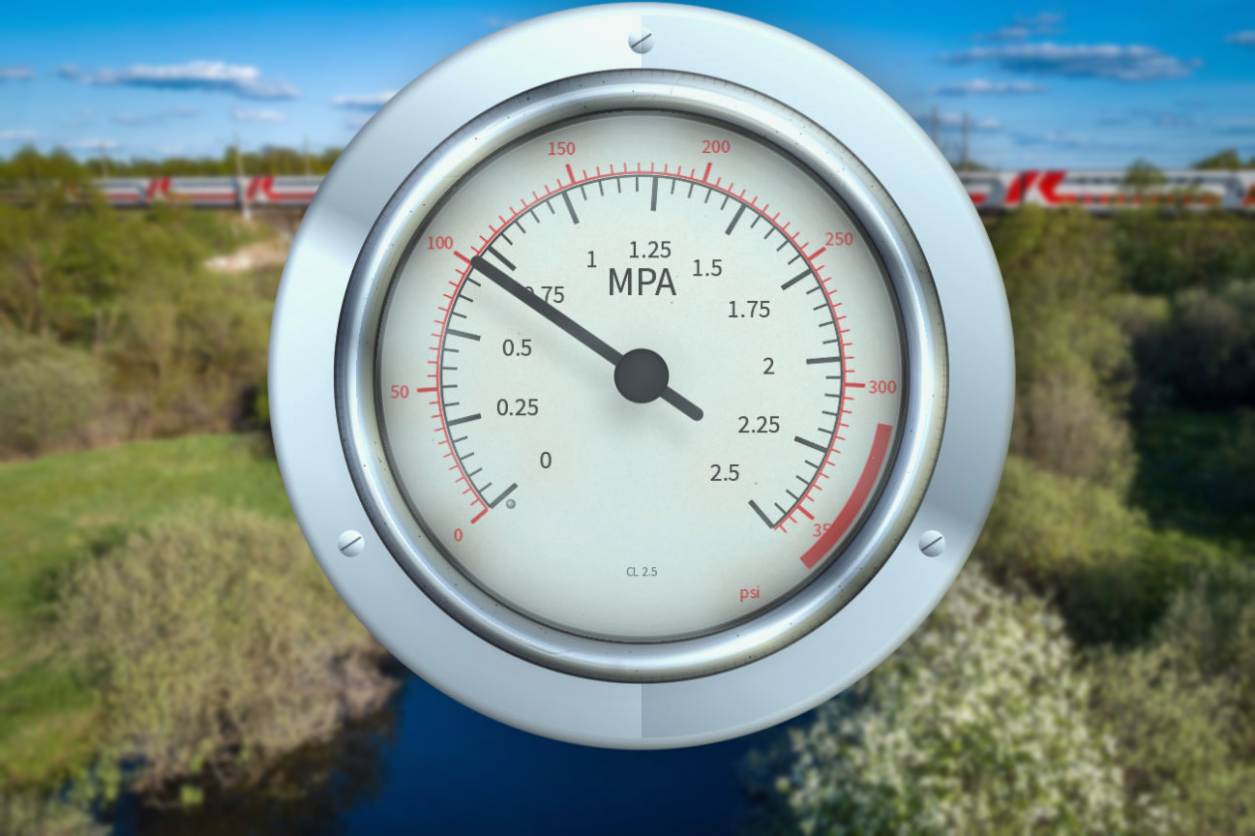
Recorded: 0.7 MPa
